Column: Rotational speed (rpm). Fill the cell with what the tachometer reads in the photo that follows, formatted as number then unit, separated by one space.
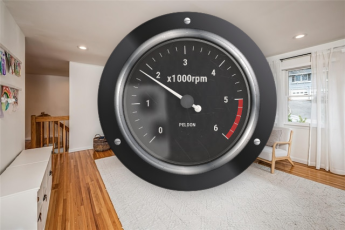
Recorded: 1800 rpm
